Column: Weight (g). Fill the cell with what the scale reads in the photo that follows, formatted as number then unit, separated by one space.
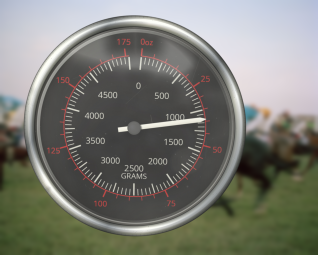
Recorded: 1100 g
